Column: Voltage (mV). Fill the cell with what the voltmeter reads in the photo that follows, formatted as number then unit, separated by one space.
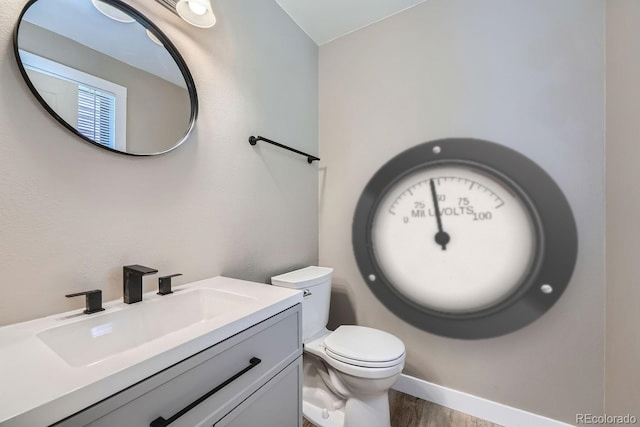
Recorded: 45 mV
